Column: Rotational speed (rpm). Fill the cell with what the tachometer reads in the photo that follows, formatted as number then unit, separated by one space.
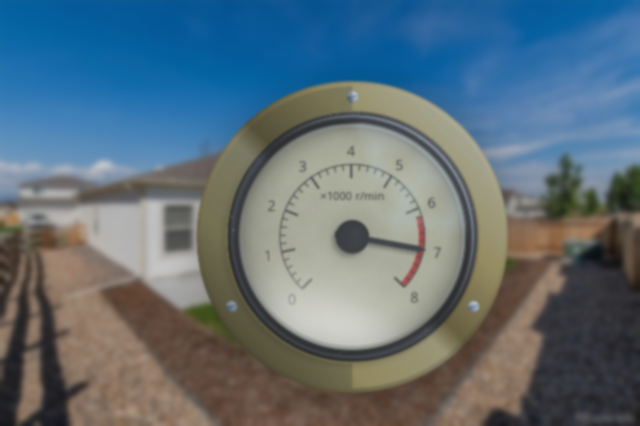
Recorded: 7000 rpm
